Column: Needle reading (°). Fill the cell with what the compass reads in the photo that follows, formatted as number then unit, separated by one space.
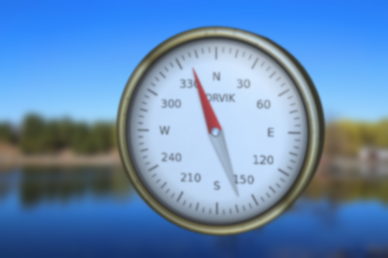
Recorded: 340 °
